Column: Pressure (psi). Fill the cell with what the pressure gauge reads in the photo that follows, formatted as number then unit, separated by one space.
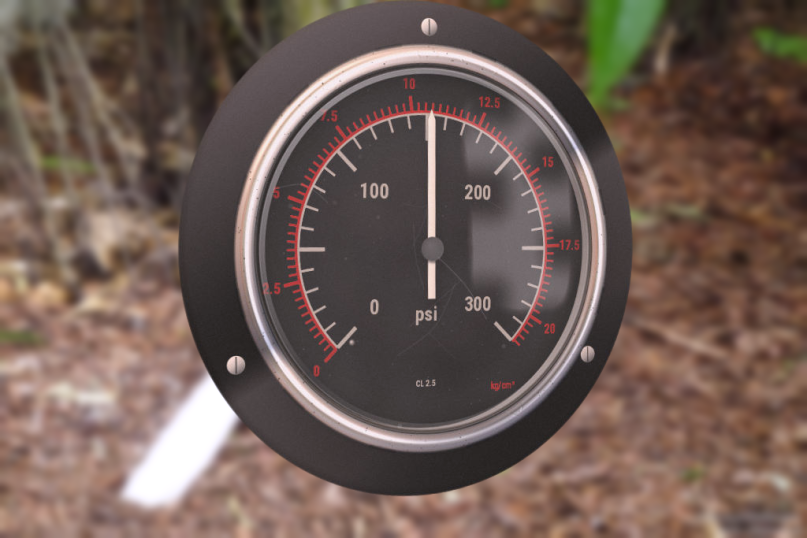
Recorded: 150 psi
